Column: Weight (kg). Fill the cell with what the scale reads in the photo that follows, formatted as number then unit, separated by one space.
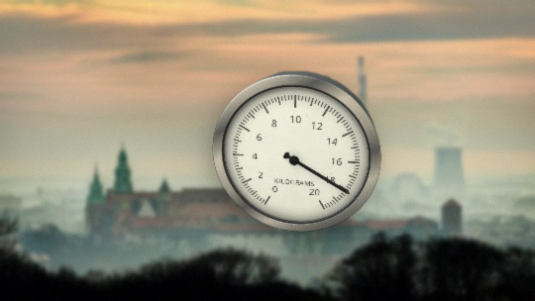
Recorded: 18 kg
